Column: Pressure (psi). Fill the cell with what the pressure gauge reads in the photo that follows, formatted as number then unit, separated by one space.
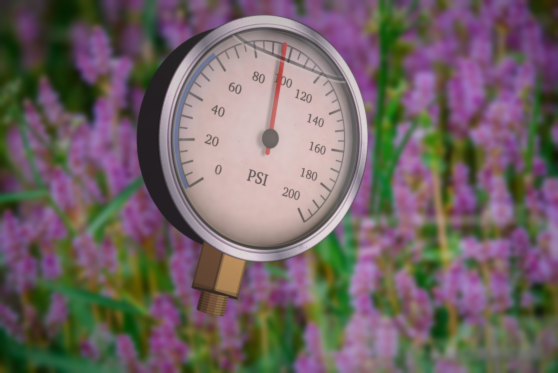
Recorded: 95 psi
